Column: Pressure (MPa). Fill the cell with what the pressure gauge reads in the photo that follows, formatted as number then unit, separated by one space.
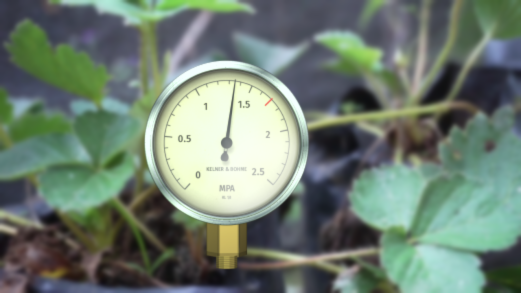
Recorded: 1.35 MPa
